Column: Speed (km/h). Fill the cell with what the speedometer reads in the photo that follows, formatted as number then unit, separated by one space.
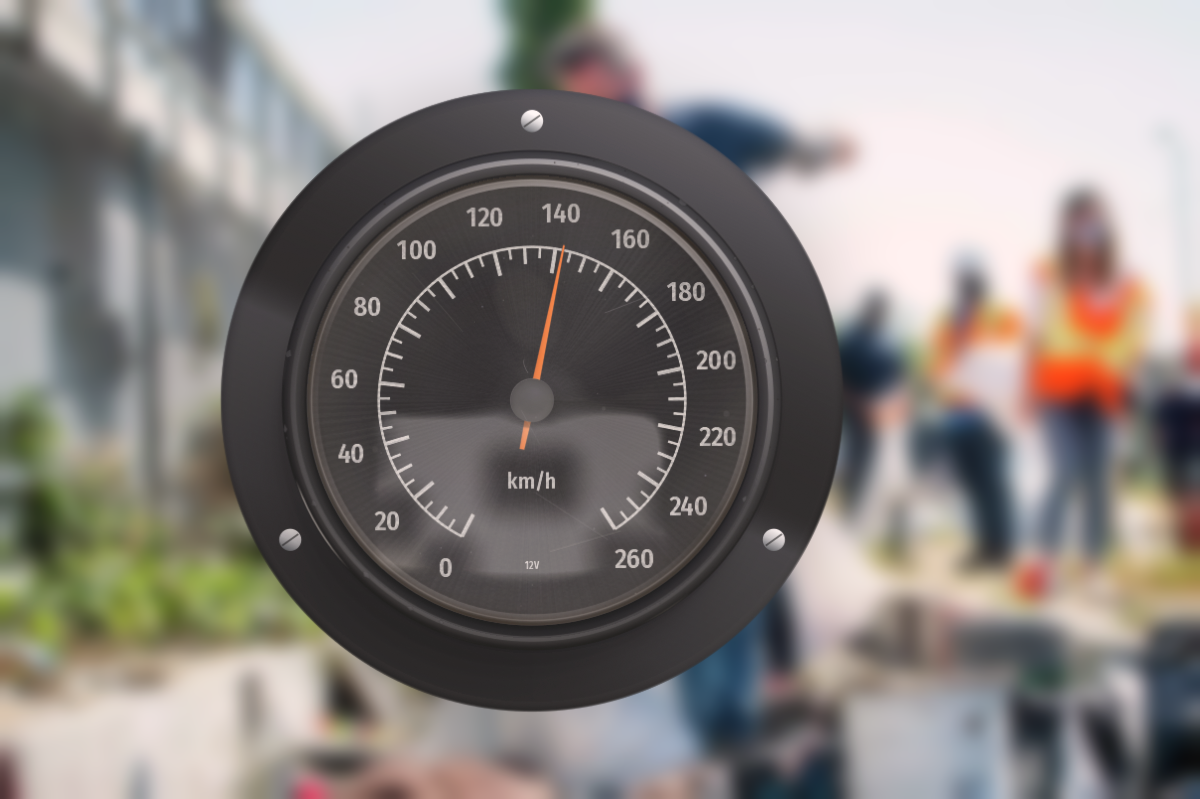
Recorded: 142.5 km/h
